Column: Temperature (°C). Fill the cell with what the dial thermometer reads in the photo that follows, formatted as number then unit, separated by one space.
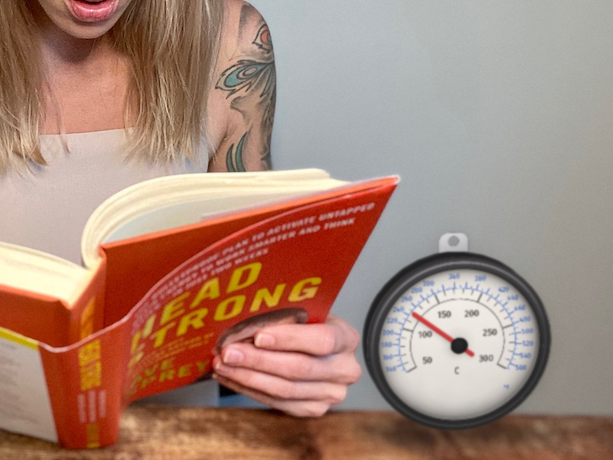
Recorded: 120 °C
